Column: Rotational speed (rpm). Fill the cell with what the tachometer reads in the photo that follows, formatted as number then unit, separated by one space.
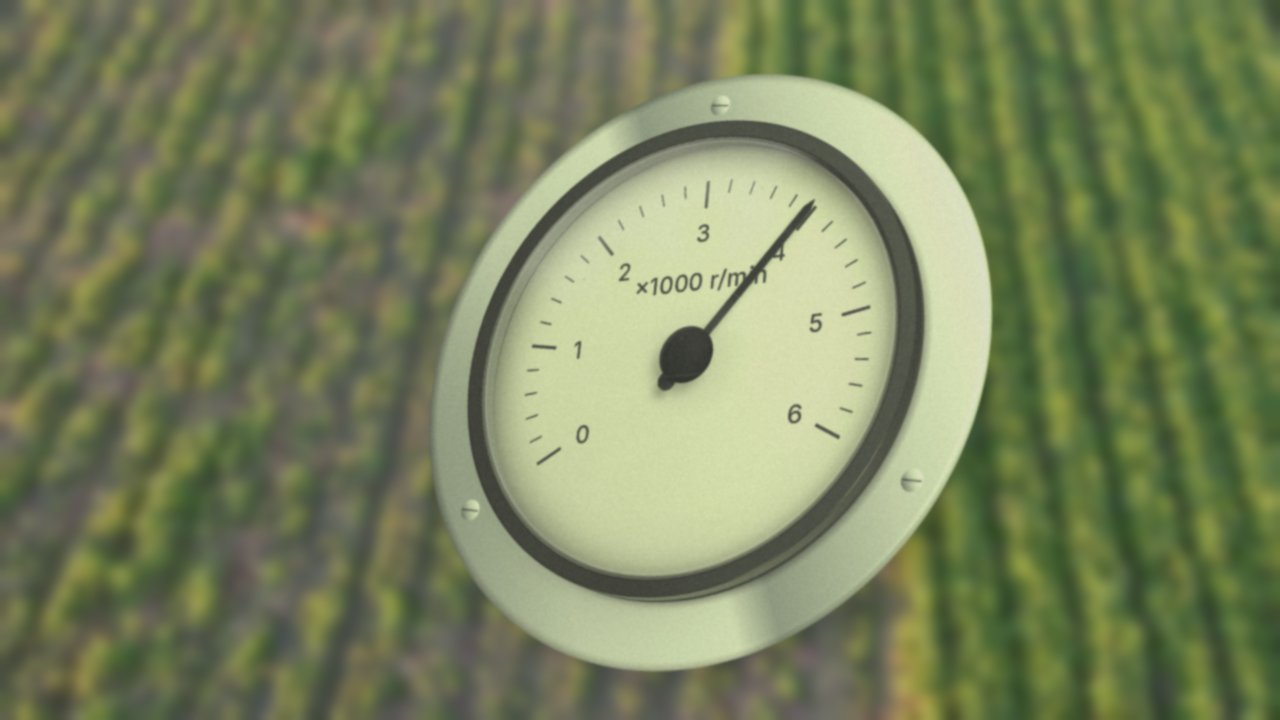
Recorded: 4000 rpm
